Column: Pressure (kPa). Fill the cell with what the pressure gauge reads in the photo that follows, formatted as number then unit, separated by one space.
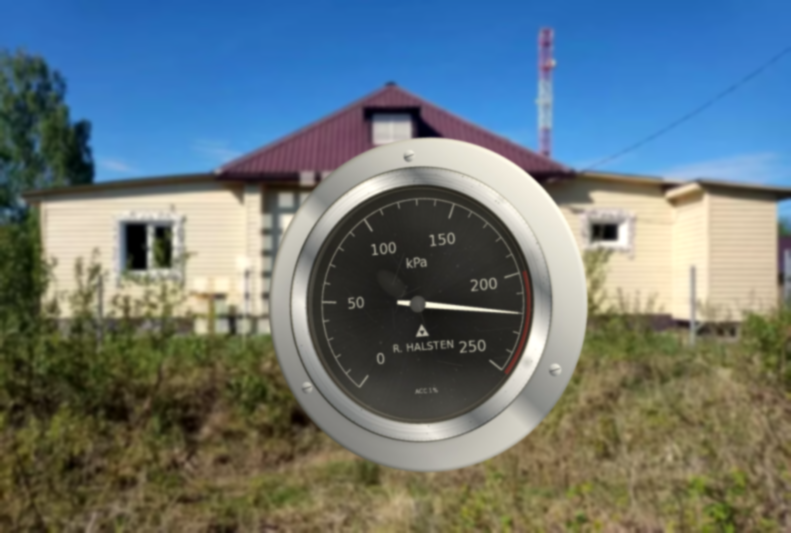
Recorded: 220 kPa
